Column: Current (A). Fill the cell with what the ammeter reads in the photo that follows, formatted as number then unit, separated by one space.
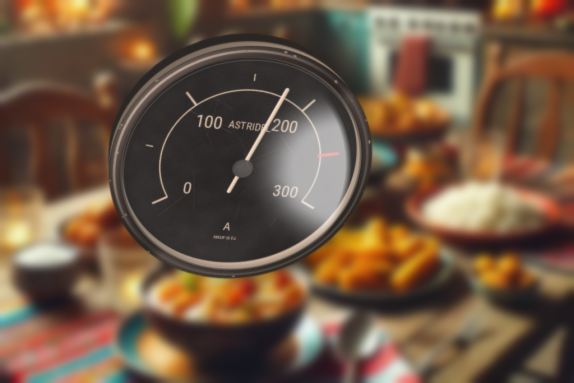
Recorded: 175 A
